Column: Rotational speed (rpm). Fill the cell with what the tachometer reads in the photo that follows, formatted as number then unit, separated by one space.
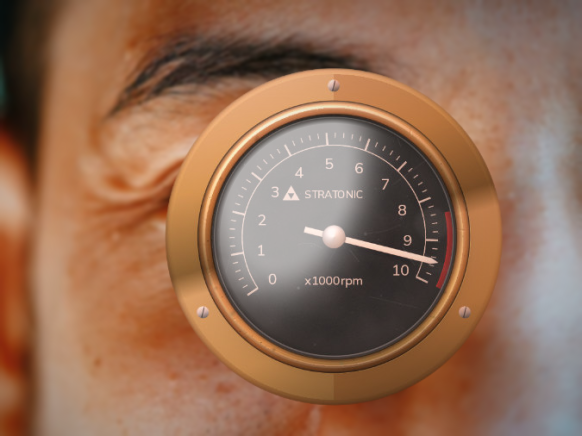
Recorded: 9500 rpm
